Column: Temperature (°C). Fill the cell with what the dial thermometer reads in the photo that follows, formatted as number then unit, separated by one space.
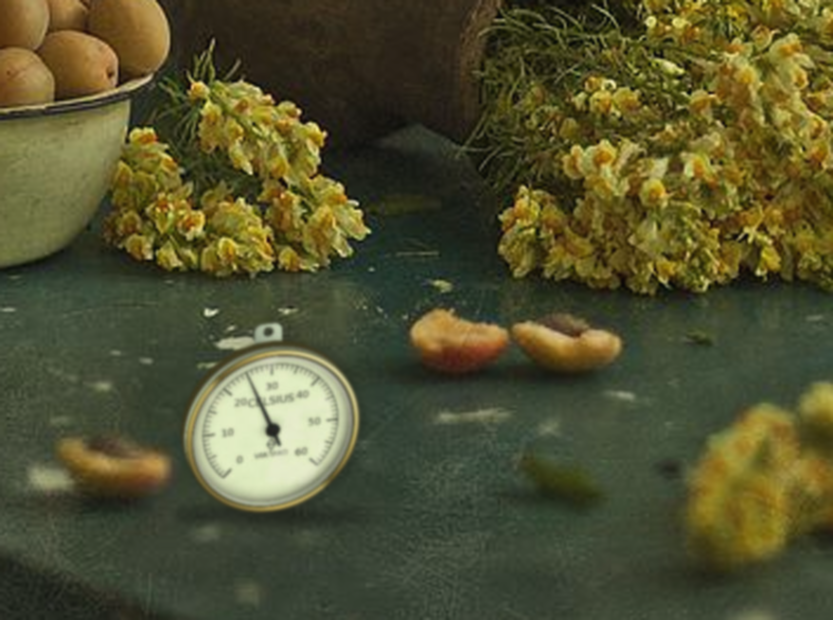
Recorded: 25 °C
